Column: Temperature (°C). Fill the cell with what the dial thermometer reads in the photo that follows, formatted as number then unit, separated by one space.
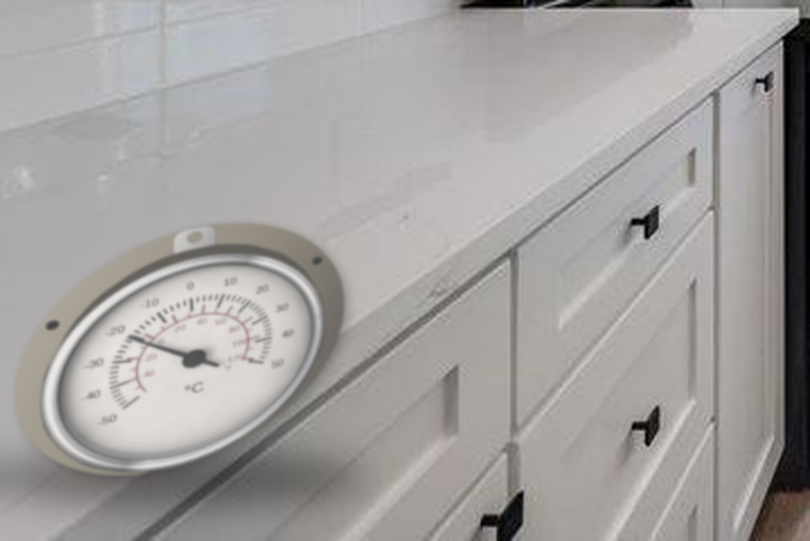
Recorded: -20 °C
